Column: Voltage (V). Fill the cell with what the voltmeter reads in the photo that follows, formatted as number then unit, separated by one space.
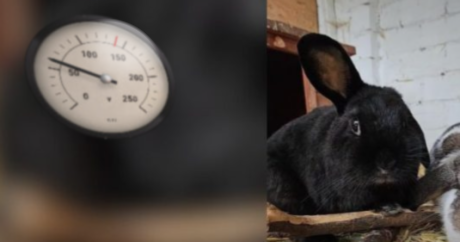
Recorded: 60 V
